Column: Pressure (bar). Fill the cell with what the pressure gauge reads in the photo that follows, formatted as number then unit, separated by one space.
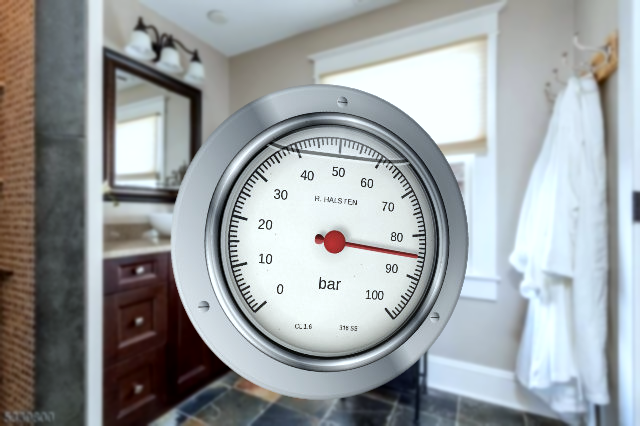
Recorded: 85 bar
